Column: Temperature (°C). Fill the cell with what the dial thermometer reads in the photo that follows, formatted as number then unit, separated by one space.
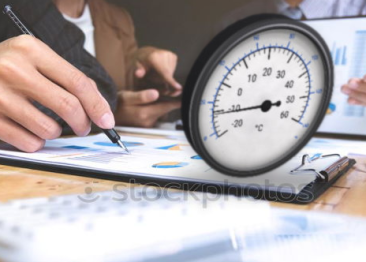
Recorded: -10 °C
